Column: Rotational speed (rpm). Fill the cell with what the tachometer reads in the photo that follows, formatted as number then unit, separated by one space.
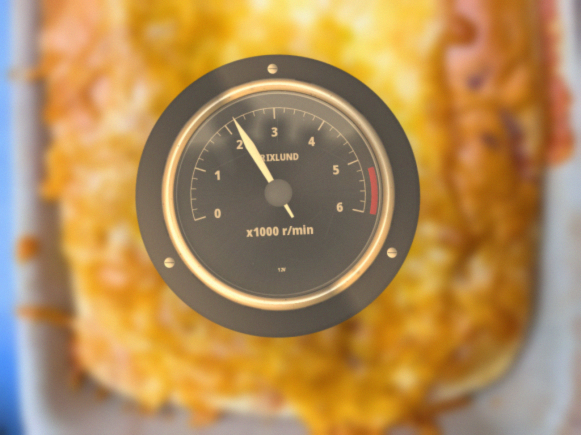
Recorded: 2200 rpm
